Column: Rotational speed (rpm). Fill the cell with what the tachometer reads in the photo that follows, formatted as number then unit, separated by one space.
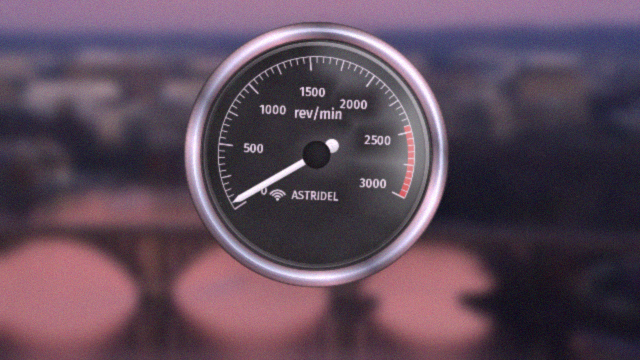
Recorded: 50 rpm
